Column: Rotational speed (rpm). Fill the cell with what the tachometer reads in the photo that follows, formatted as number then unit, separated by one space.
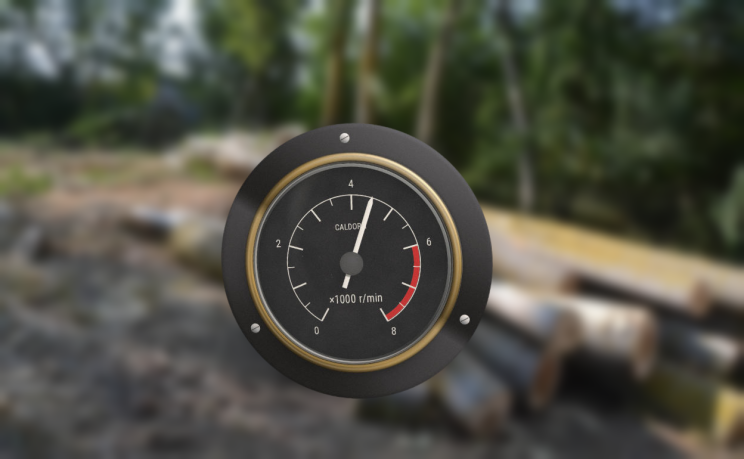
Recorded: 4500 rpm
